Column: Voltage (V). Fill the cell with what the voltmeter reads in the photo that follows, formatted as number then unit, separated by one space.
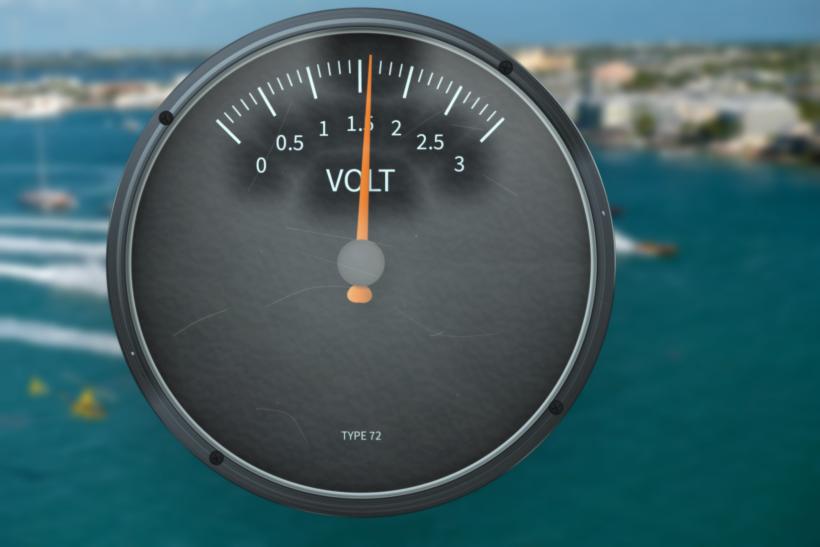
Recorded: 1.6 V
